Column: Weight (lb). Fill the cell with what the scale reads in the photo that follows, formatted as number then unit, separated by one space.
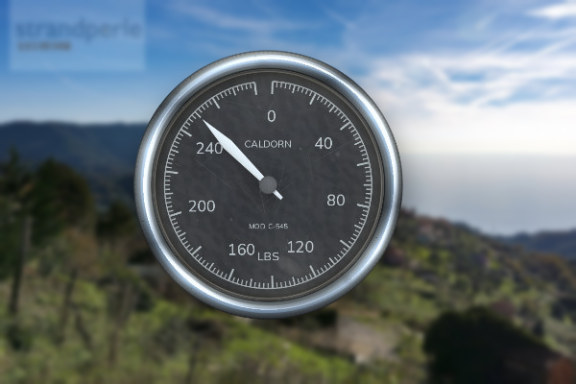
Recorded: 250 lb
